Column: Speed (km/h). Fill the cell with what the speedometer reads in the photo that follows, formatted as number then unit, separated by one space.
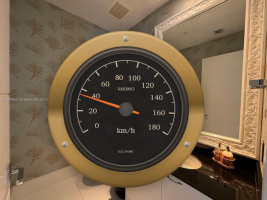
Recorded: 35 km/h
